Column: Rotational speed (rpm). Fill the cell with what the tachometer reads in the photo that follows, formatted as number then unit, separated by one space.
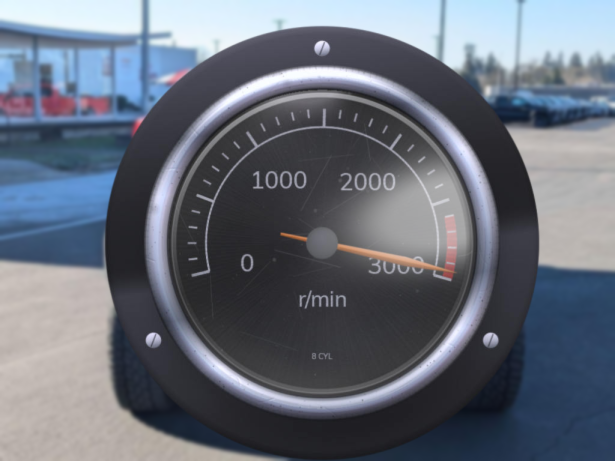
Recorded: 2950 rpm
